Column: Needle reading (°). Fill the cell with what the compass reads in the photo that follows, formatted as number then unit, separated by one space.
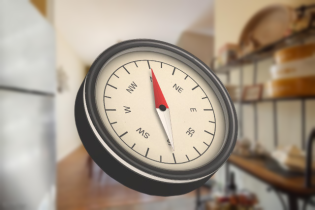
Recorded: 0 °
